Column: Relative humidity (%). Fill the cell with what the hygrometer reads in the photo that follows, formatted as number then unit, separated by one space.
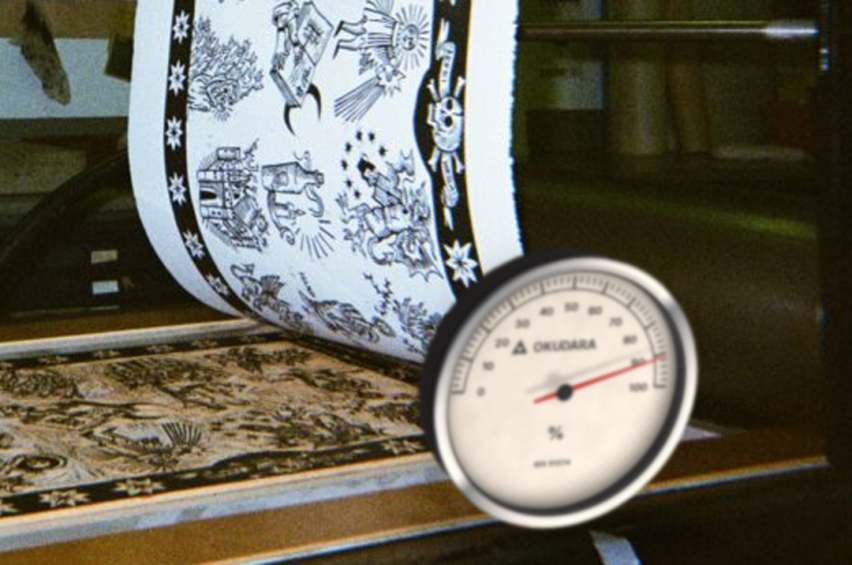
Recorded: 90 %
